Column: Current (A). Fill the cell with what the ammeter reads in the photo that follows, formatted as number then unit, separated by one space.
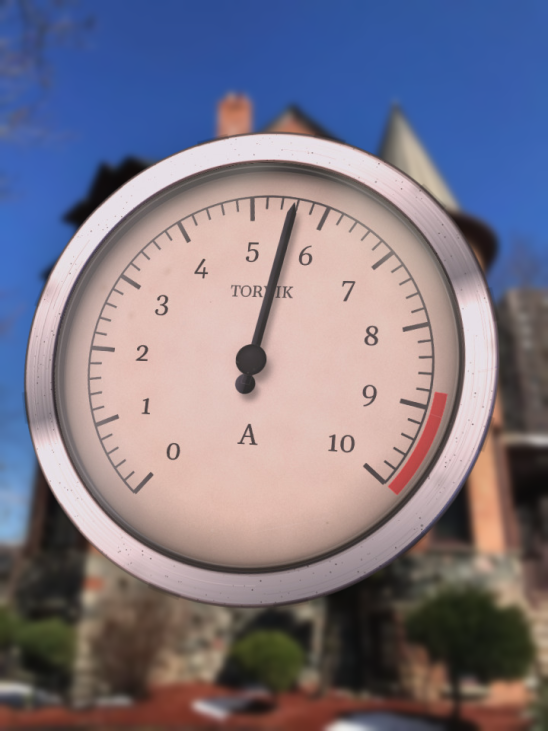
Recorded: 5.6 A
